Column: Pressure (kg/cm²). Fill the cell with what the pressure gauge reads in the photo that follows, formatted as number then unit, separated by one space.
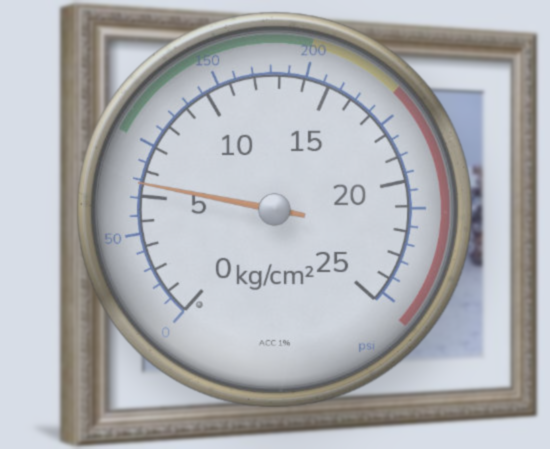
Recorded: 5.5 kg/cm²
